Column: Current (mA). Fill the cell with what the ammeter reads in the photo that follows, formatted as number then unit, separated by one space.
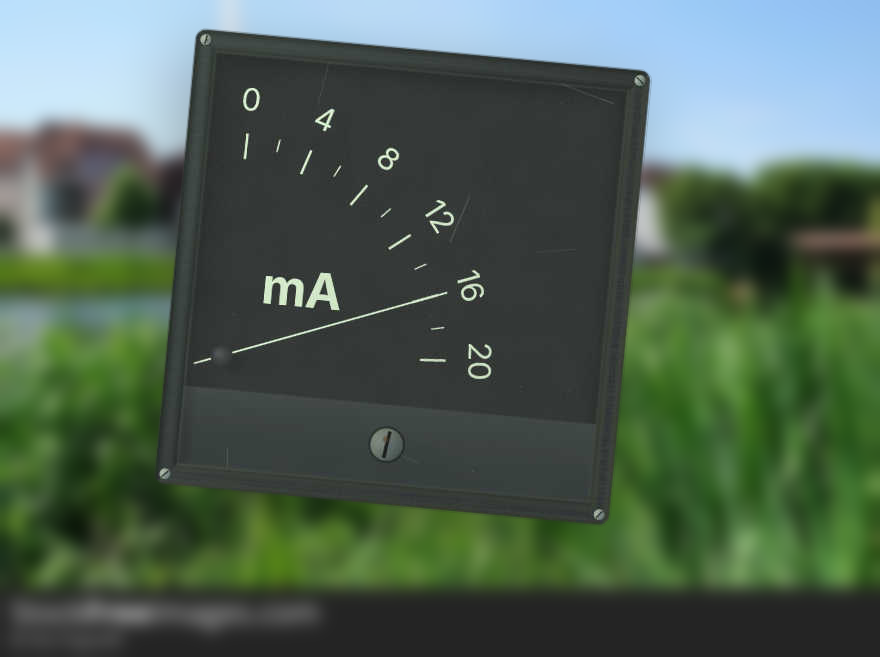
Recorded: 16 mA
